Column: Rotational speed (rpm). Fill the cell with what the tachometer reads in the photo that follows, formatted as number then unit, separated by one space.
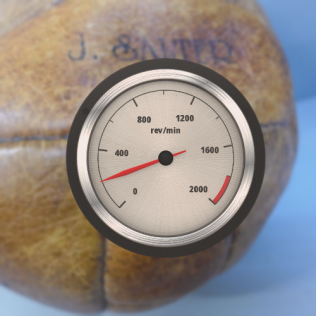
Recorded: 200 rpm
